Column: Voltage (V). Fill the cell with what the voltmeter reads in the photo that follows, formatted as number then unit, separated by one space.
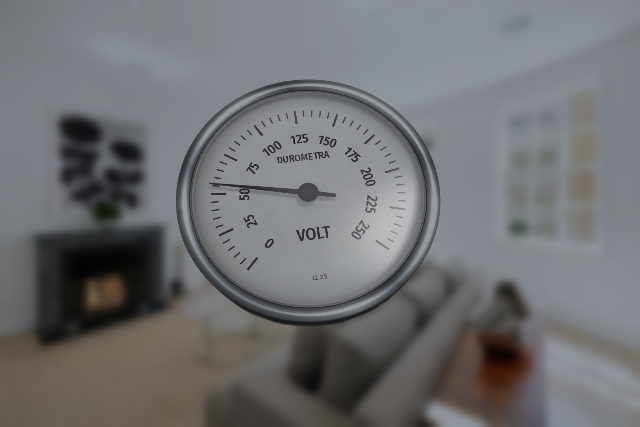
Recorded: 55 V
